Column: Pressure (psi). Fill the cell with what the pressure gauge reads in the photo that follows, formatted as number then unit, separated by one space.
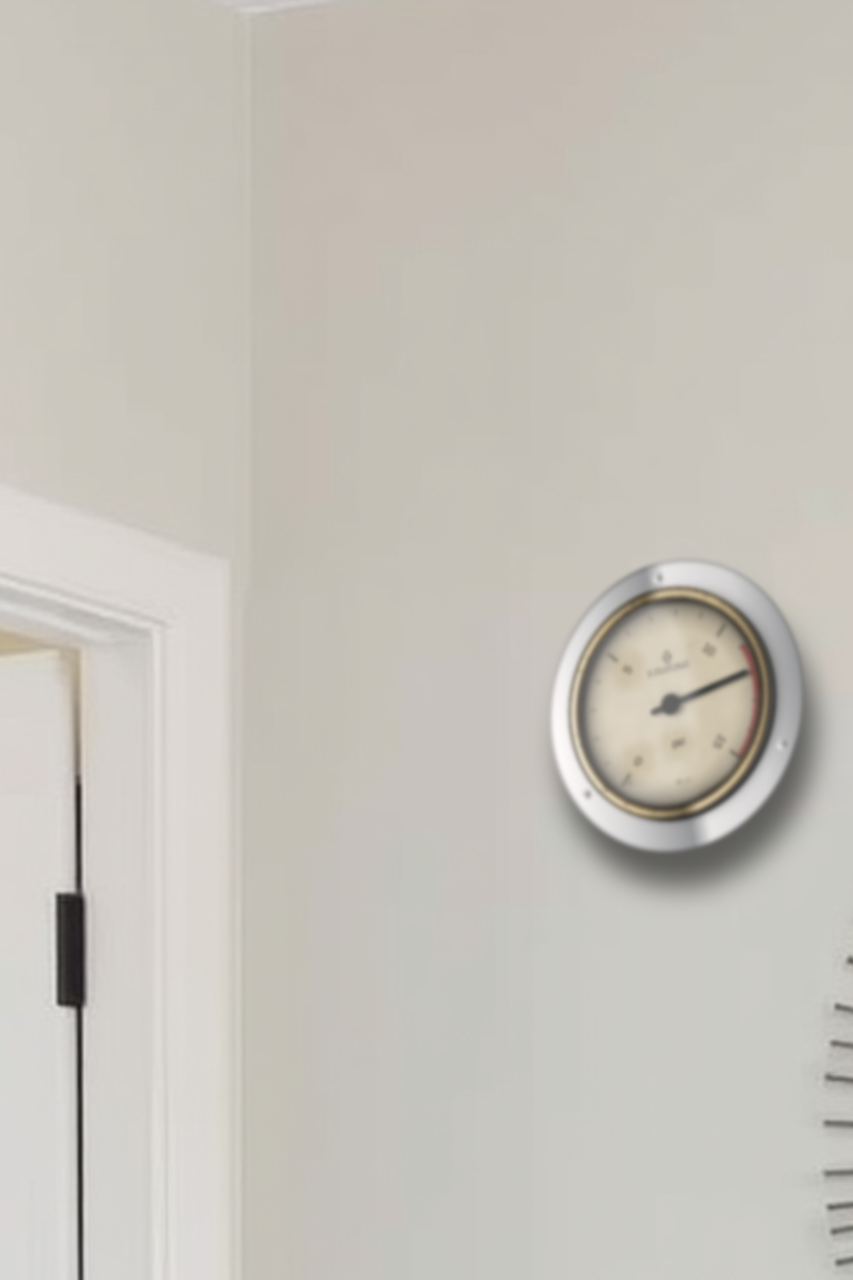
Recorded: 12 psi
